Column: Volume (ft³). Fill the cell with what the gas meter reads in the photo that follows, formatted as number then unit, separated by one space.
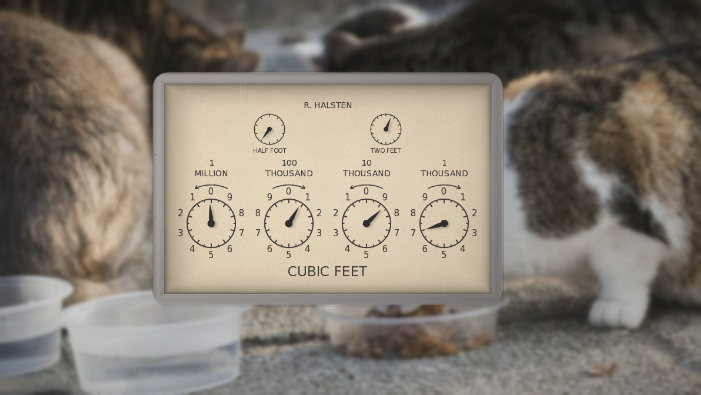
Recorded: 8700 ft³
